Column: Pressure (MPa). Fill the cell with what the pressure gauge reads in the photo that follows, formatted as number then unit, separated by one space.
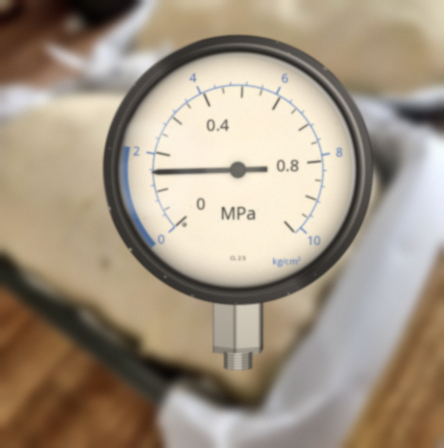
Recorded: 0.15 MPa
